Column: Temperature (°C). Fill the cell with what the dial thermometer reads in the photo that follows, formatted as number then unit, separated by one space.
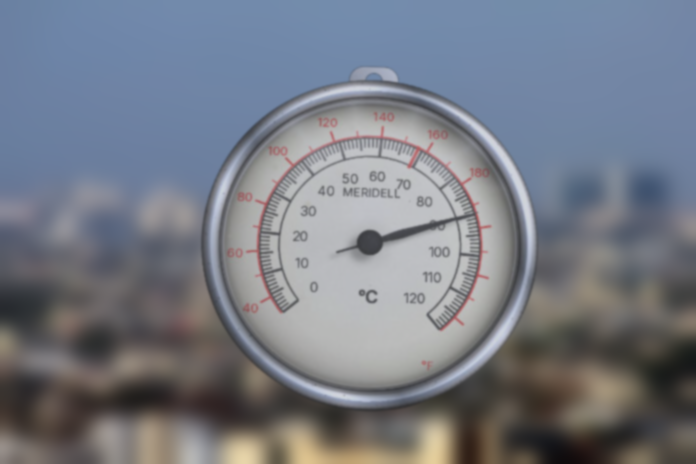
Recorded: 90 °C
